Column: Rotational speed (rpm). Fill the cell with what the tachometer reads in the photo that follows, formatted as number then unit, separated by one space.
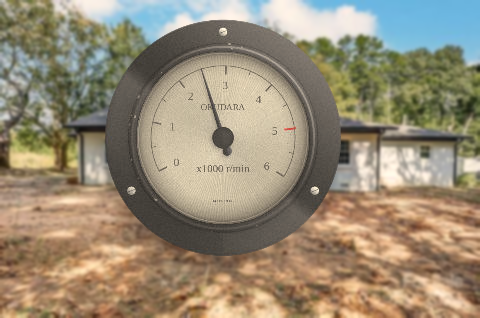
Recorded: 2500 rpm
